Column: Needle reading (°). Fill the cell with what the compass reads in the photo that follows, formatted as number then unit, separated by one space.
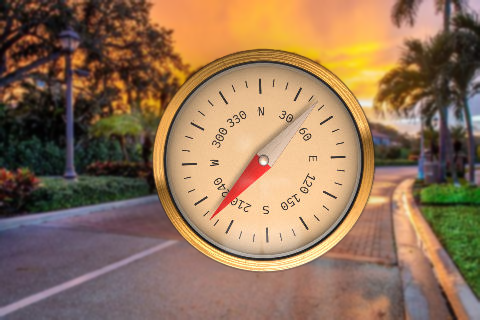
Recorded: 225 °
